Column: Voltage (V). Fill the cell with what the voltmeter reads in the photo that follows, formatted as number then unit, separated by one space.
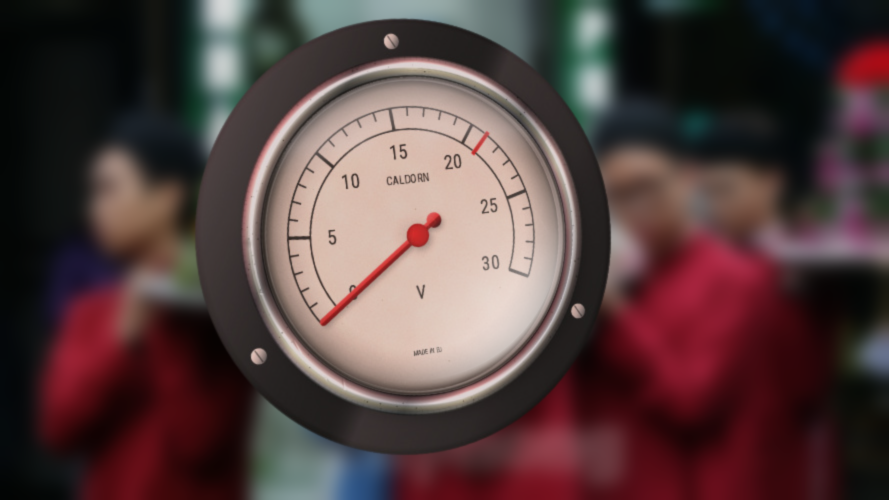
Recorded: 0 V
